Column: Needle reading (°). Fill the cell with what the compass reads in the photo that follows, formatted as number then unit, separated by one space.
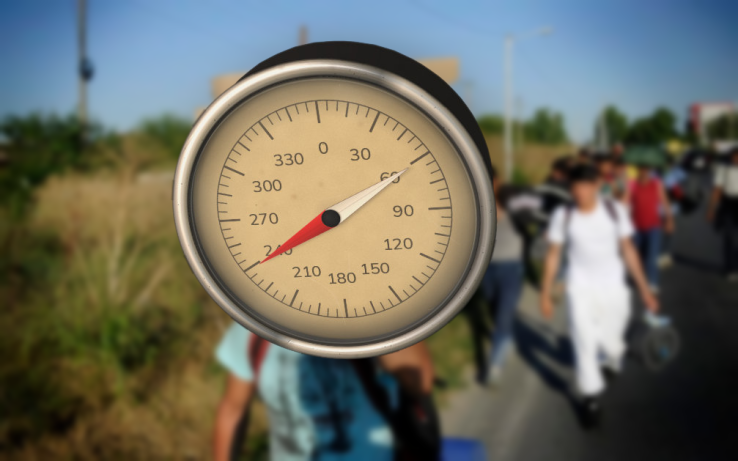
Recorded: 240 °
